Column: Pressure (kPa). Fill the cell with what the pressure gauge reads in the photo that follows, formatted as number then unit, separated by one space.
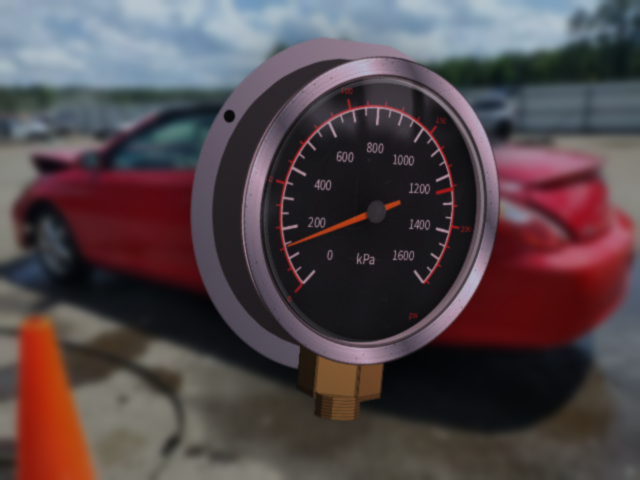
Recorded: 150 kPa
